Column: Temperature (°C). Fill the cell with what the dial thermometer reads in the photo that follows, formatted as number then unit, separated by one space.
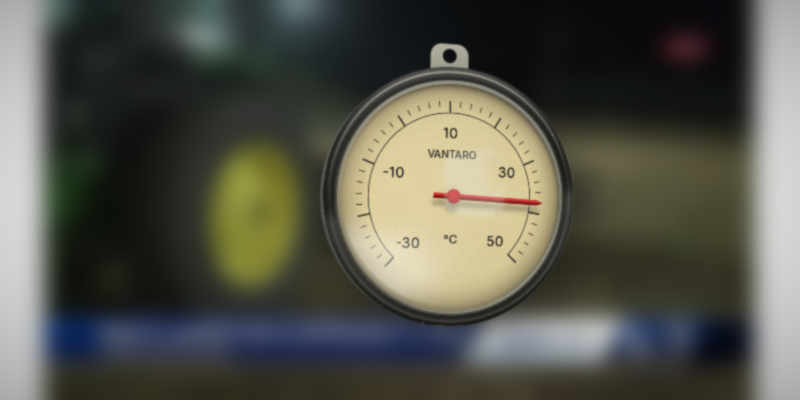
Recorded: 38 °C
